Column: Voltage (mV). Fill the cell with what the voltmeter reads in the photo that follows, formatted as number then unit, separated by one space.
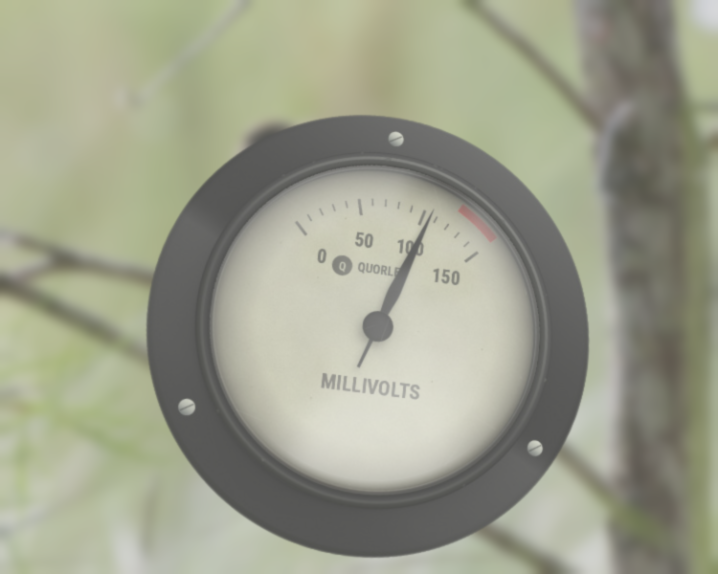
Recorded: 105 mV
